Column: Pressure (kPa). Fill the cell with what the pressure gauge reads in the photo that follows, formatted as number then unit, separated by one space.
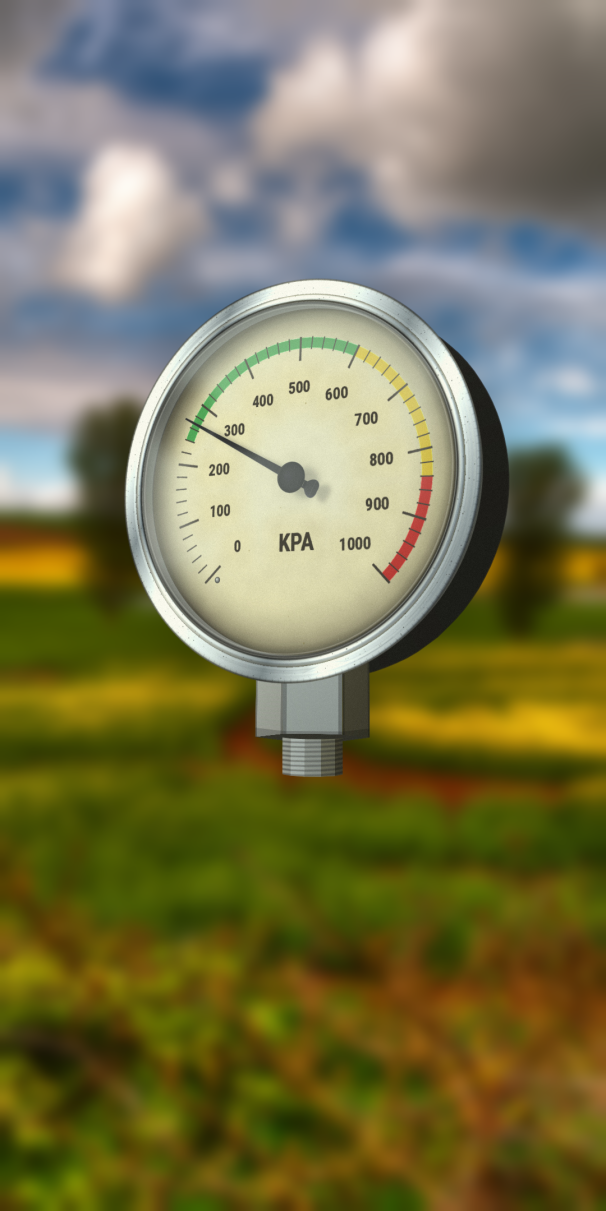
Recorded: 270 kPa
